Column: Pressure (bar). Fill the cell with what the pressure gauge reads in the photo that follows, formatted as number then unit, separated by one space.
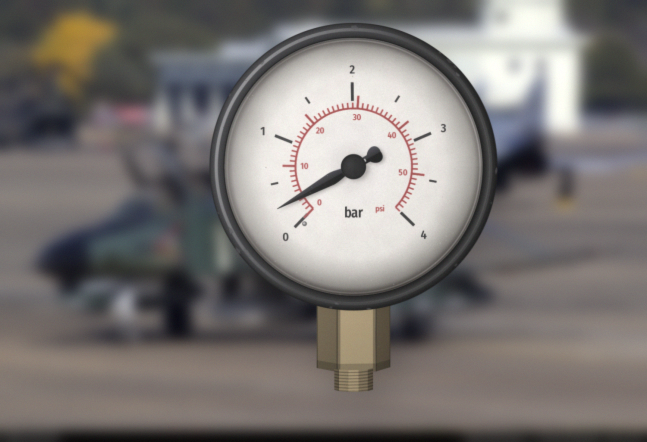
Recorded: 0.25 bar
